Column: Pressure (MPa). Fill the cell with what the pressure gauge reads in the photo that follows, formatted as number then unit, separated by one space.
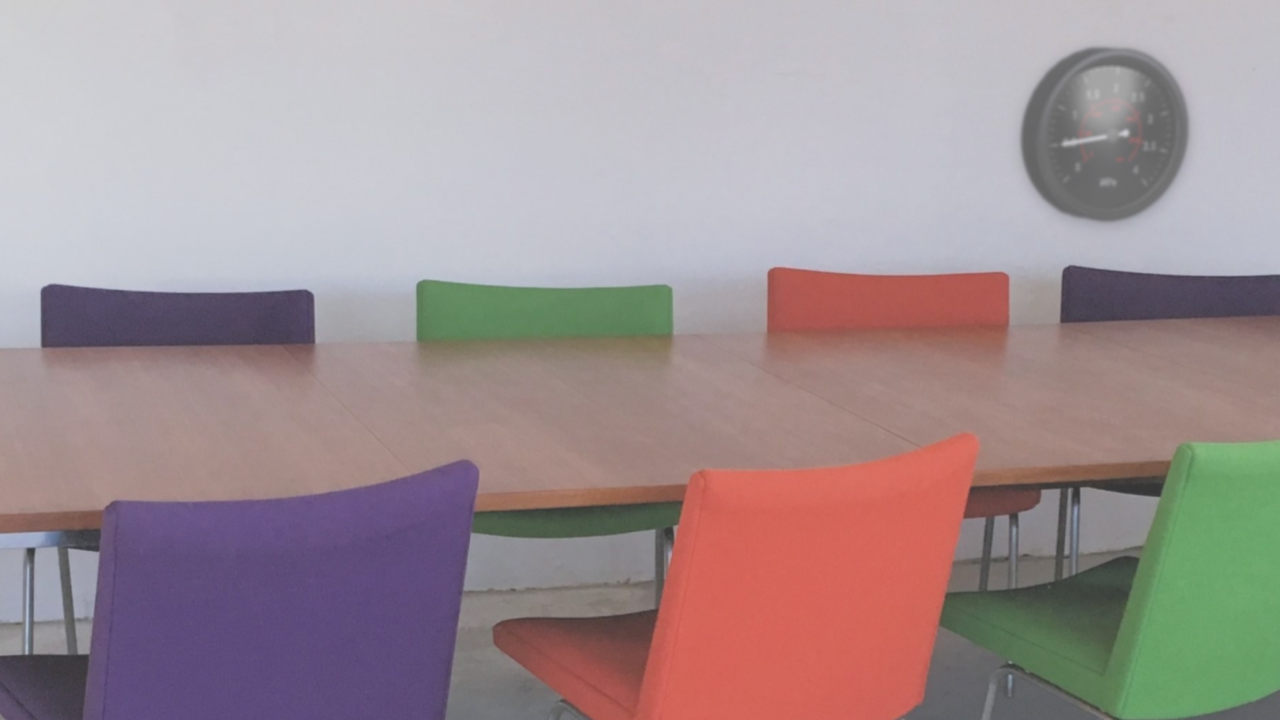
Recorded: 0.5 MPa
